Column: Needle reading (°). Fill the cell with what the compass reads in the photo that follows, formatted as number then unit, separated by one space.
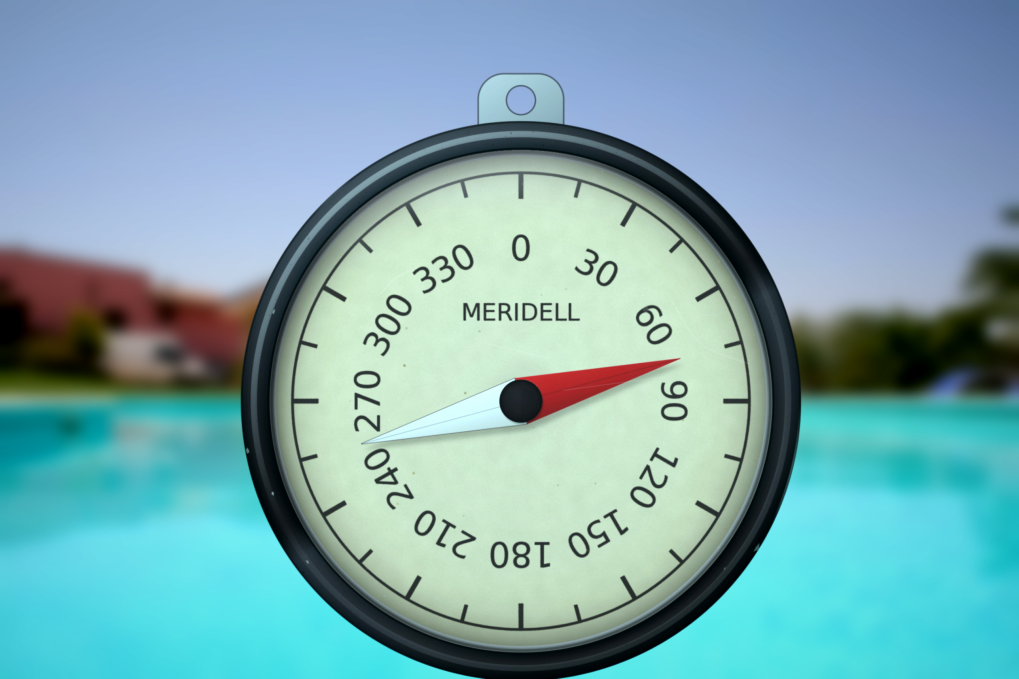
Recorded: 75 °
